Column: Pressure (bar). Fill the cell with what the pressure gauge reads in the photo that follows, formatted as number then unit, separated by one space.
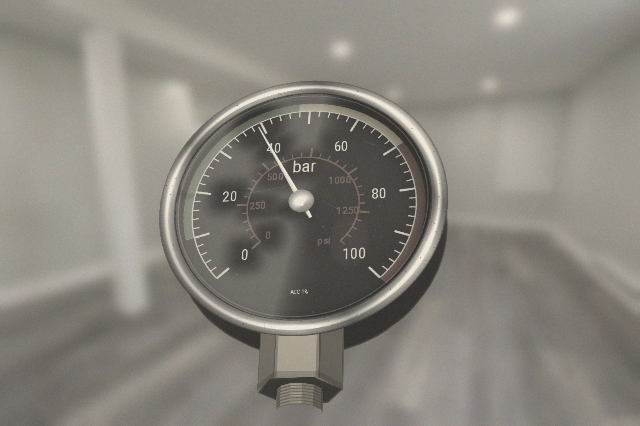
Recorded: 39 bar
